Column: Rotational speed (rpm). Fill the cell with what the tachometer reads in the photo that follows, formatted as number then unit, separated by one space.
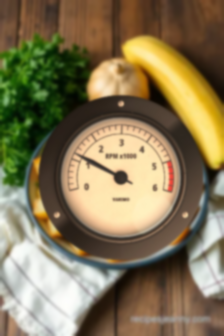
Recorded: 1200 rpm
